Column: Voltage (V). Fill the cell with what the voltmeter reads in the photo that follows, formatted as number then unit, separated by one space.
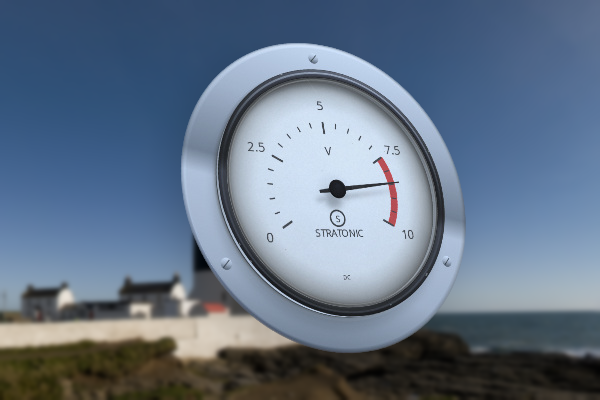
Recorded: 8.5 V
